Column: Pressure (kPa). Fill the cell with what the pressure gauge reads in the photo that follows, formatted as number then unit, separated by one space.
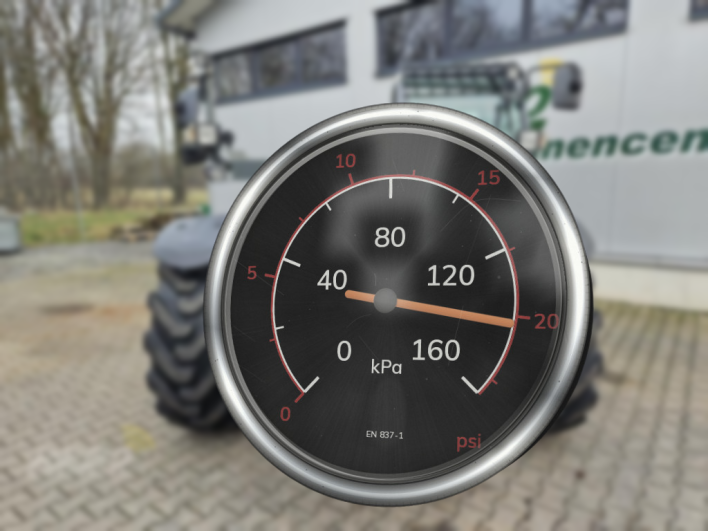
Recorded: 140 kPa
